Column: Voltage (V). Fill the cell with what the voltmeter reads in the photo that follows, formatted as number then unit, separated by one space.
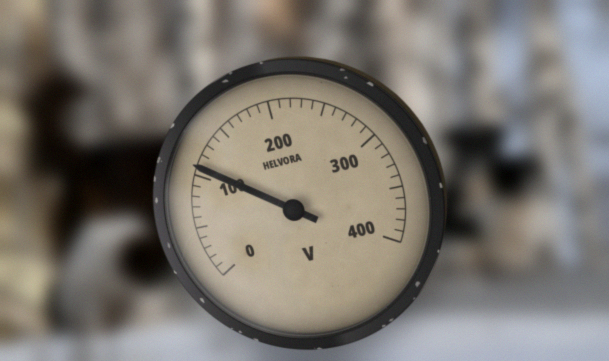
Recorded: 110 V
